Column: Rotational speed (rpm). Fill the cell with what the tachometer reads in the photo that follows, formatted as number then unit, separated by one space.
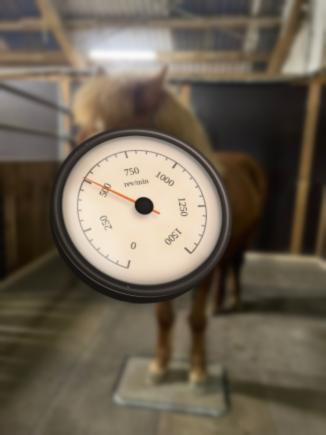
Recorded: 500 rpm
